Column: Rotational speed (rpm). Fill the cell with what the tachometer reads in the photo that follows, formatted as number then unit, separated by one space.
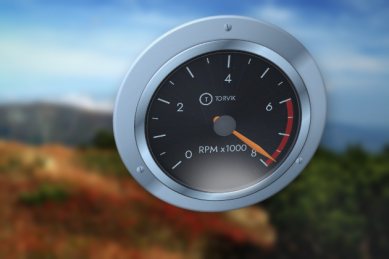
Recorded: 7750 rpm
